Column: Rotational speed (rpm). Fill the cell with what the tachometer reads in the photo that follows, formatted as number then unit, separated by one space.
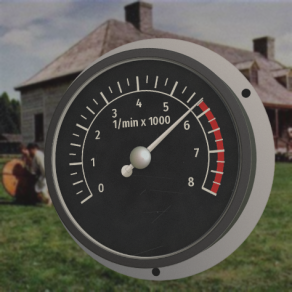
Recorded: 5750 rpm
